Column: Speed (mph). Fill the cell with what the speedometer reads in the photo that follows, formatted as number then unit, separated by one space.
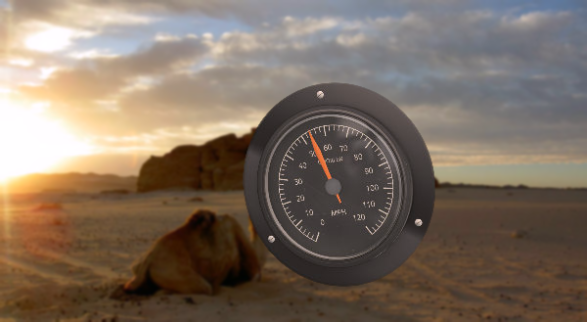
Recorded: 54 mph
